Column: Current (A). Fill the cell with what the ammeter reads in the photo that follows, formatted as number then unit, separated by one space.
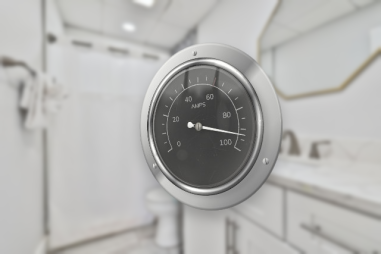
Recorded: 92.5 A
